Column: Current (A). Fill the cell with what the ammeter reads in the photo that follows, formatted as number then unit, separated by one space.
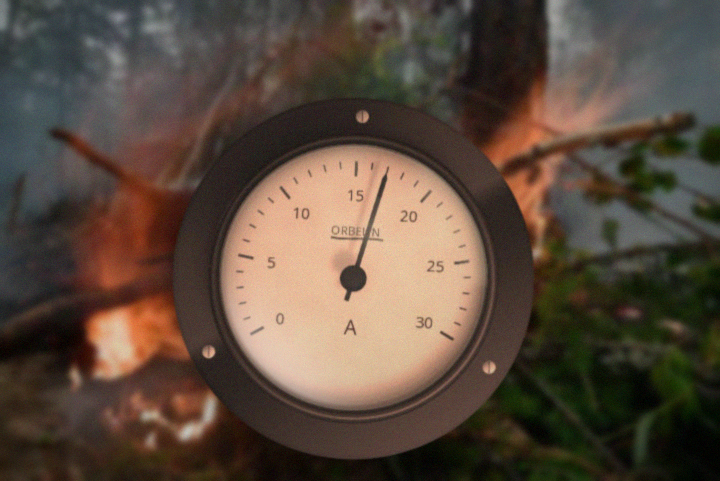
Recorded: 17 A
